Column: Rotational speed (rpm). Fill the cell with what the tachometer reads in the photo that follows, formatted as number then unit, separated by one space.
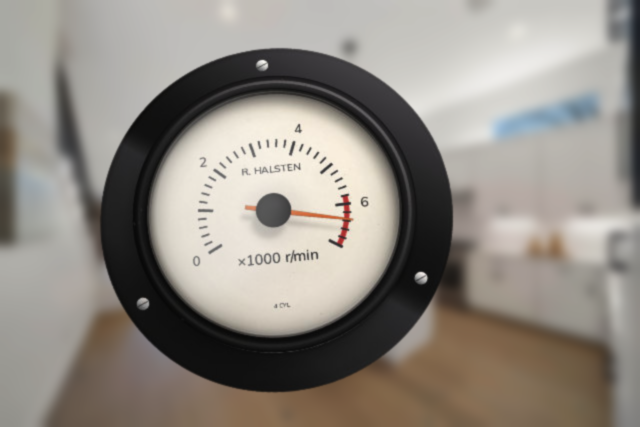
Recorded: 6400 rpm
